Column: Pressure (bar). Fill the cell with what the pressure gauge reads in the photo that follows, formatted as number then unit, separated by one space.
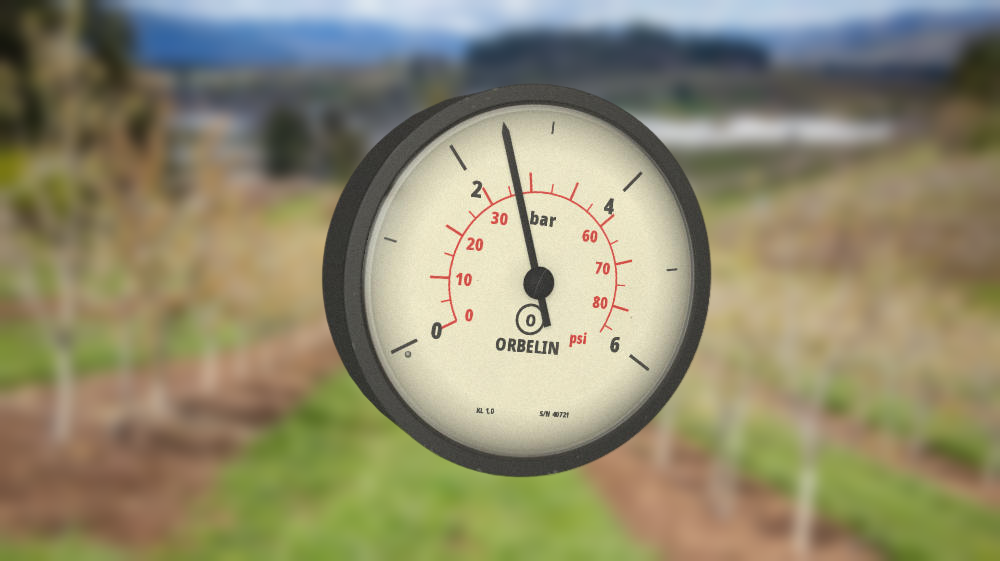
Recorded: 2.5 bar
